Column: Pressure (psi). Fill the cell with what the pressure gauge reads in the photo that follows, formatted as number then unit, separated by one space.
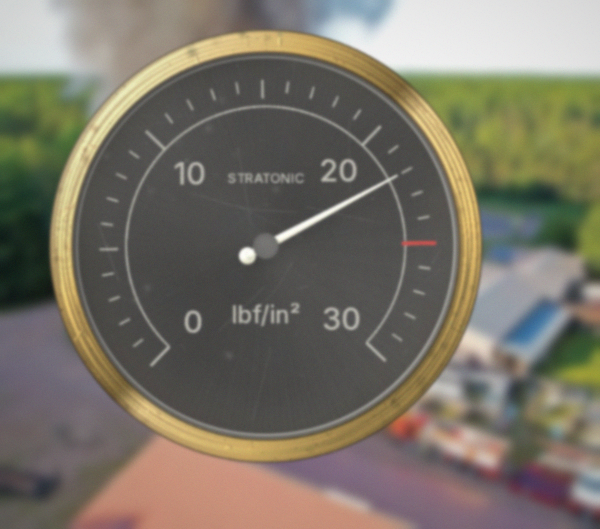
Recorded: 22 psi
